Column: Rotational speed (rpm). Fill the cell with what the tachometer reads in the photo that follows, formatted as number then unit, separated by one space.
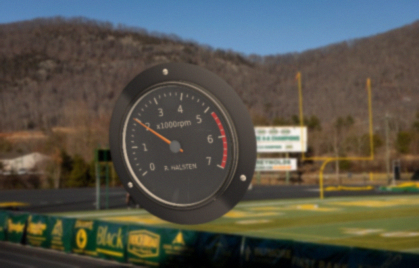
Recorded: 2000 rpm
